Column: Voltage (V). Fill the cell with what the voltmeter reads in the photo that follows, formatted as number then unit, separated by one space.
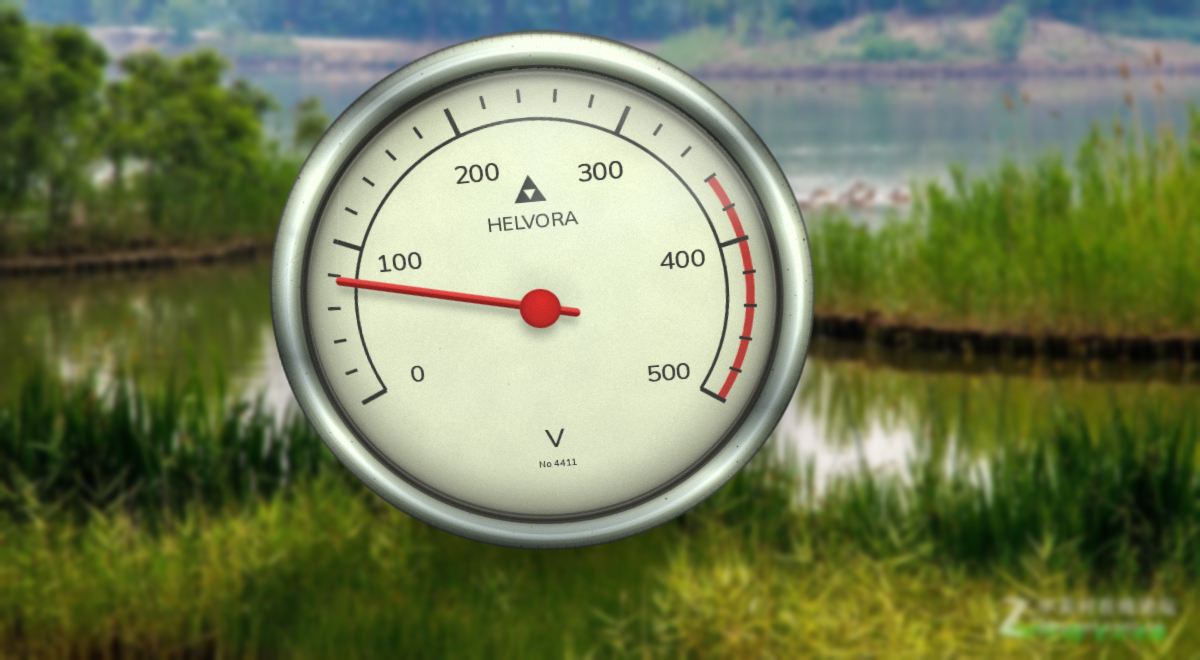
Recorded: 80 V
